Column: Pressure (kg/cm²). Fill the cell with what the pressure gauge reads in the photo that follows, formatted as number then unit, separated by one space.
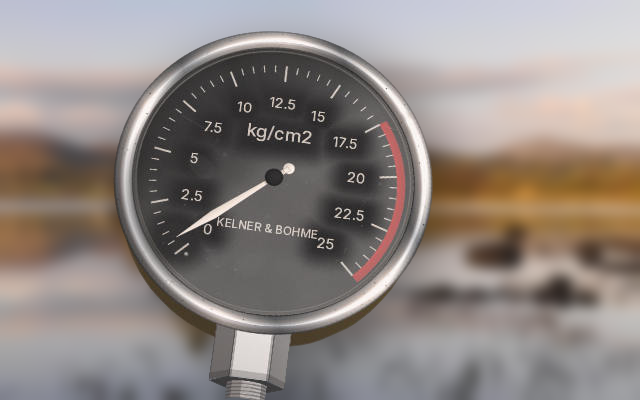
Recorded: 0.5 kg/cm²
